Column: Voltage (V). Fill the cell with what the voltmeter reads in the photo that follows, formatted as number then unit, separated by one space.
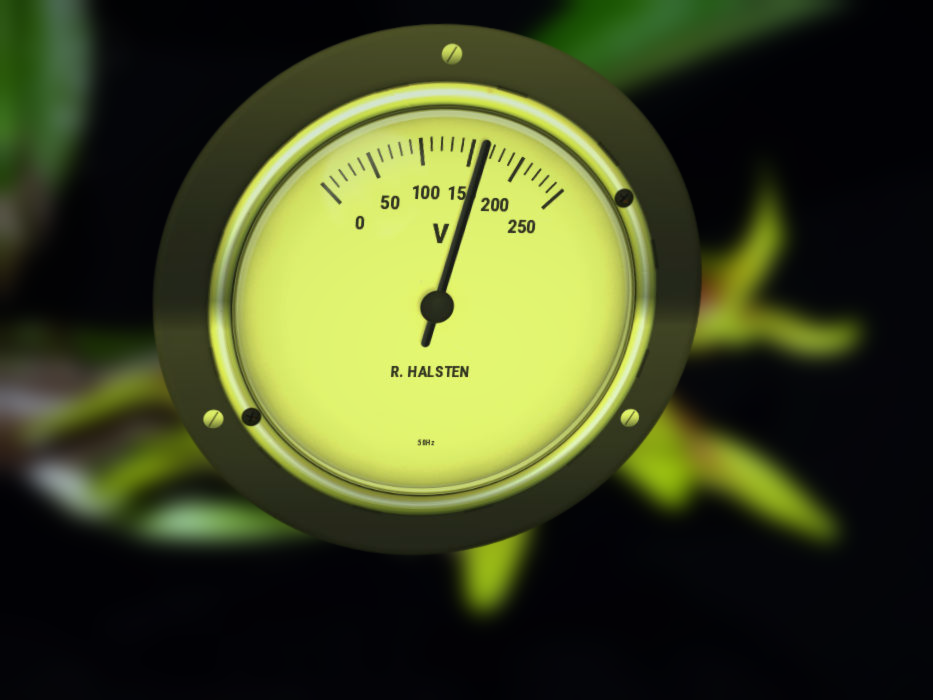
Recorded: 160 V
